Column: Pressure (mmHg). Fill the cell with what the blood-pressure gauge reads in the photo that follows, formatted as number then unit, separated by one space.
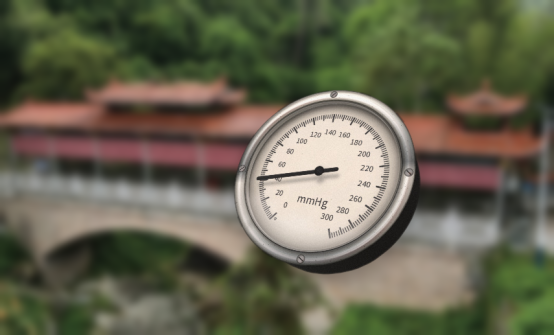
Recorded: 40 mmHg
